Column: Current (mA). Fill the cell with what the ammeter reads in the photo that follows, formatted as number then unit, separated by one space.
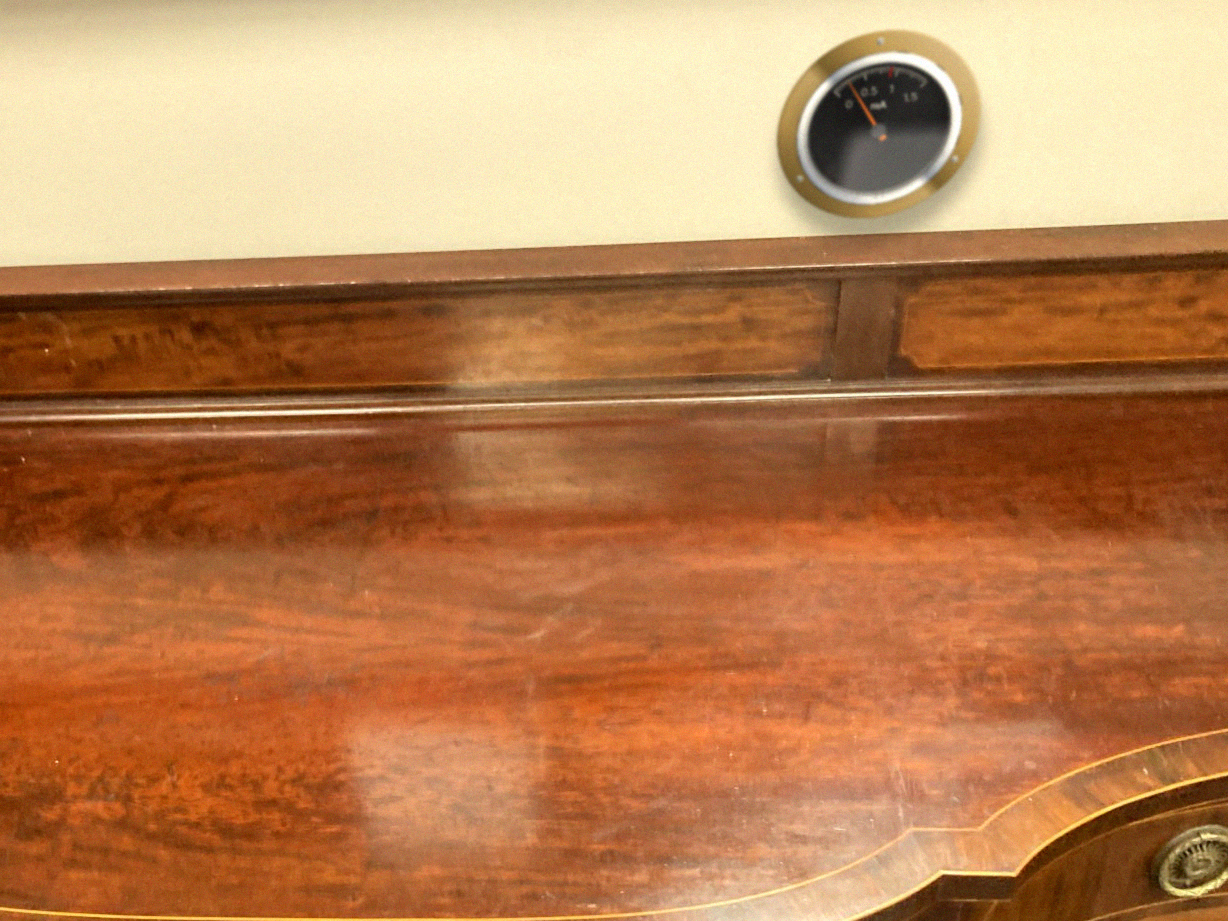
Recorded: 0.25 mA
